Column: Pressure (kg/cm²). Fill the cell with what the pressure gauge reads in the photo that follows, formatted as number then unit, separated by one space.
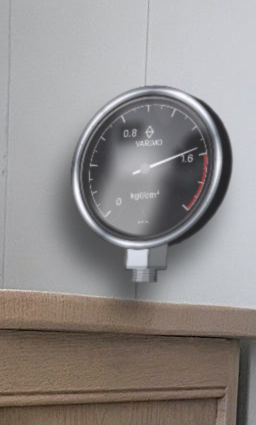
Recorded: 1.55 kg/cm²
